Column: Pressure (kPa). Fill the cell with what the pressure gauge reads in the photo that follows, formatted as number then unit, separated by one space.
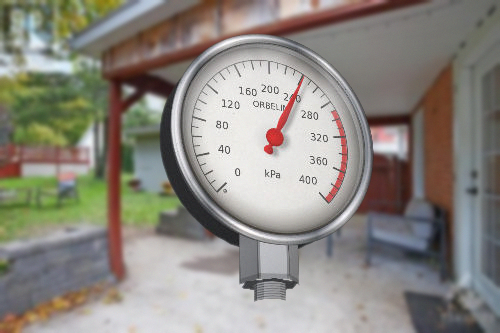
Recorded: 240 kPa
